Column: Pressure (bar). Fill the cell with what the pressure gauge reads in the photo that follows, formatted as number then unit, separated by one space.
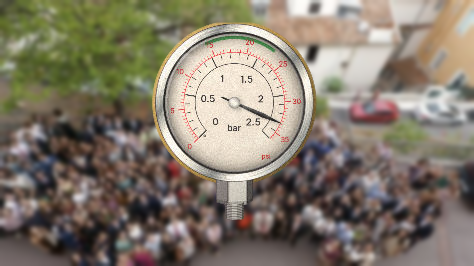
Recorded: 2.3 bar
